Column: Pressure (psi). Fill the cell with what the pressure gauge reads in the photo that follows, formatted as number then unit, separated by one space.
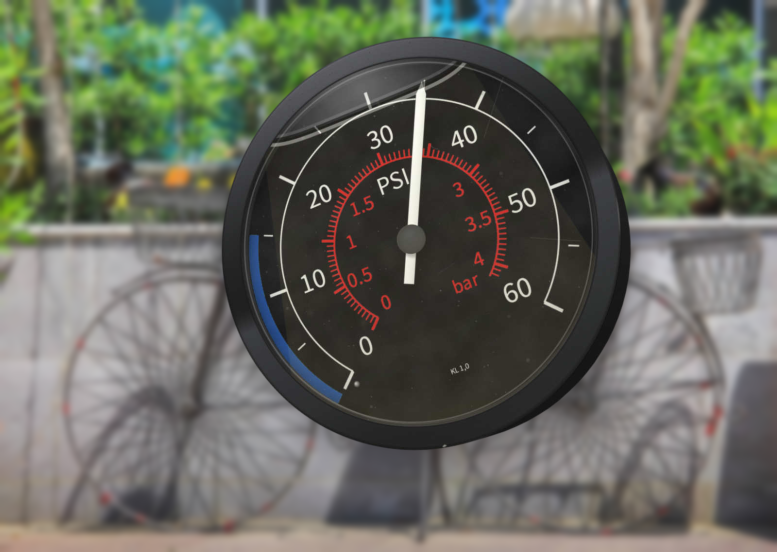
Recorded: 35 psi
